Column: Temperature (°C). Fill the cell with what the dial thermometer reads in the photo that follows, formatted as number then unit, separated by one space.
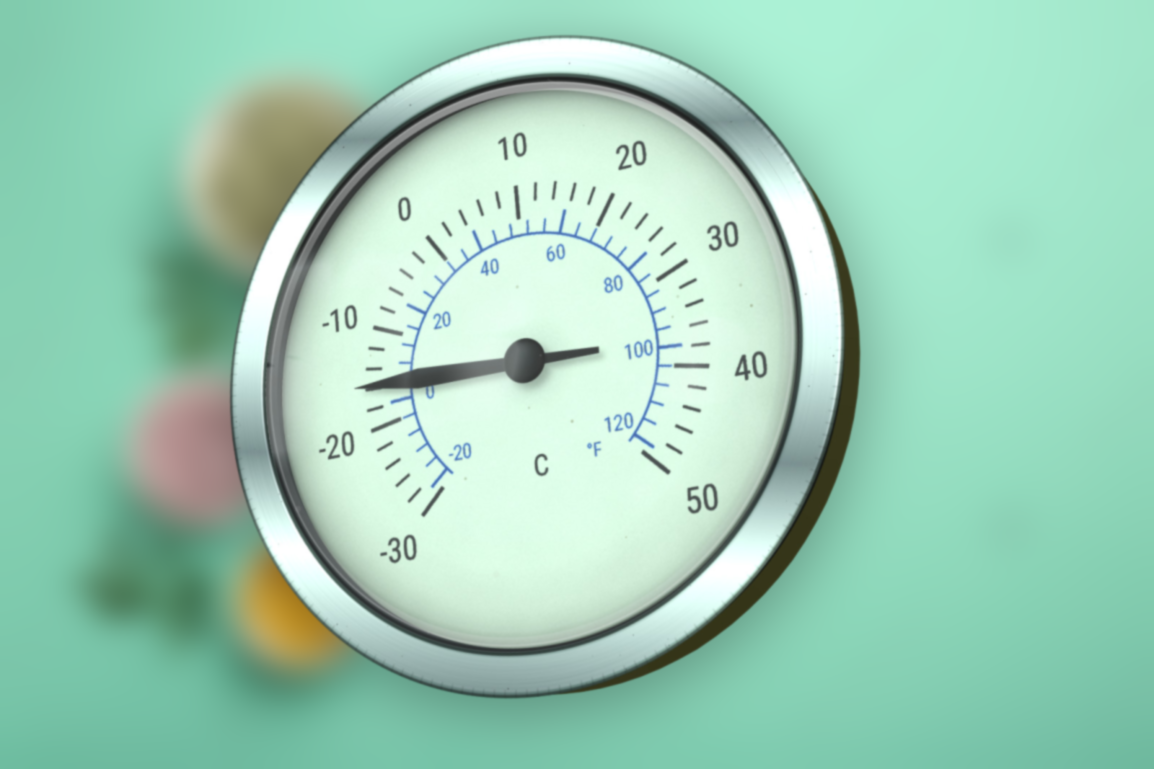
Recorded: -16 °C
